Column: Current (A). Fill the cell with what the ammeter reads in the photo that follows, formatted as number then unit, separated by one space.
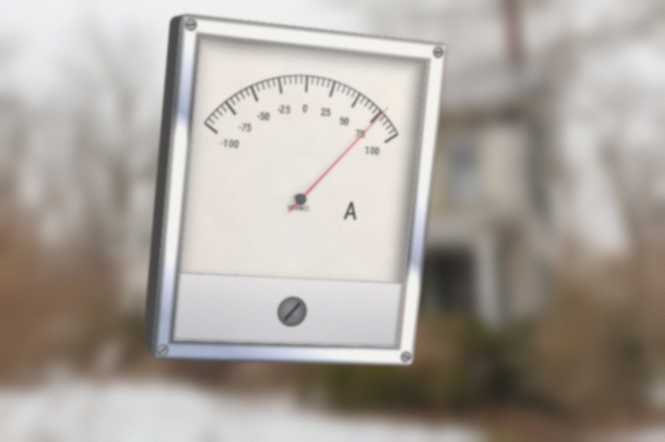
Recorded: 75 A
